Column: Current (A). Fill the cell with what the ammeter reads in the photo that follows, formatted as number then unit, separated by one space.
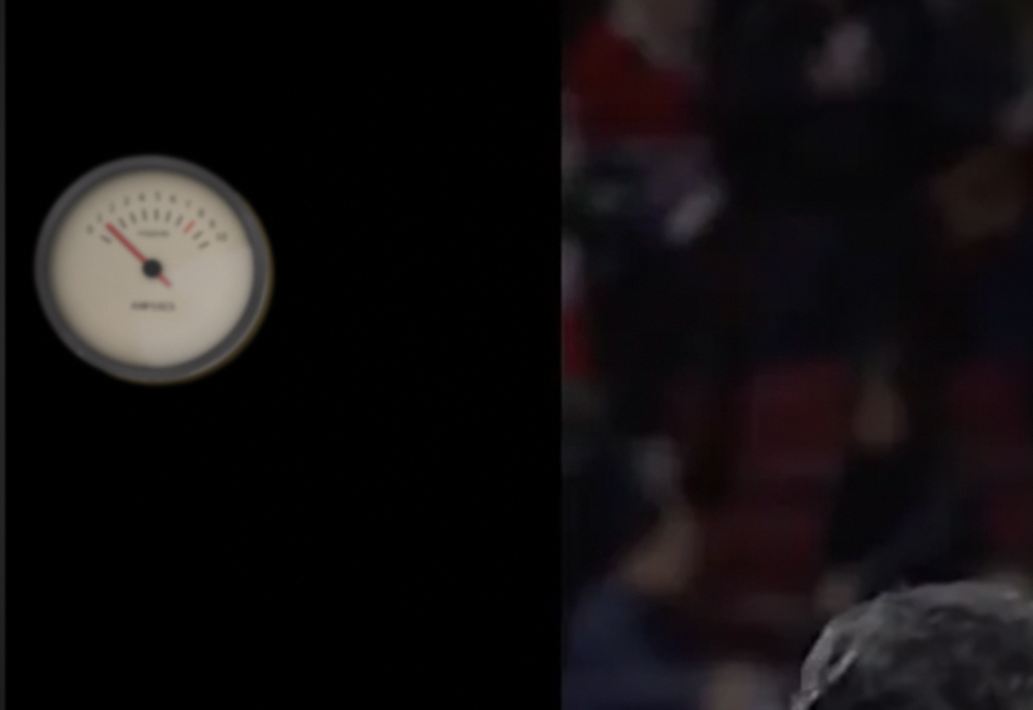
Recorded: 1 A
